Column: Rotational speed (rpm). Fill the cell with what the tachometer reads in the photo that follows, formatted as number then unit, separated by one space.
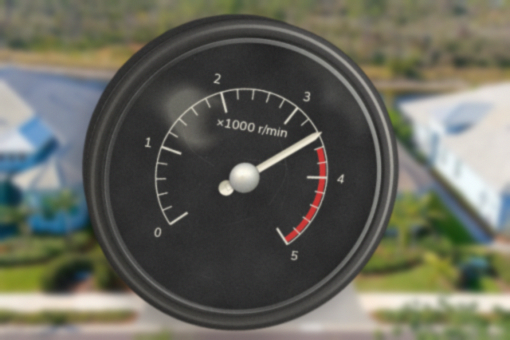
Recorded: 3400 rpm
